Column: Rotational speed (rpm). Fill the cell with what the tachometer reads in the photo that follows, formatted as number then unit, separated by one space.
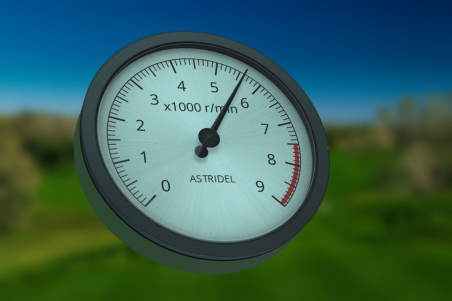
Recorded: 5600 rpm
